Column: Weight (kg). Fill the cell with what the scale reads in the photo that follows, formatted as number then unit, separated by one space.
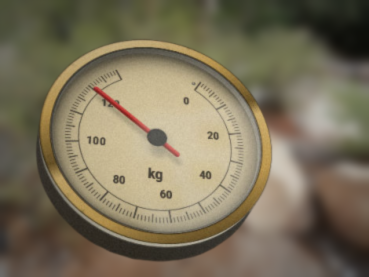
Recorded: 120 kg
